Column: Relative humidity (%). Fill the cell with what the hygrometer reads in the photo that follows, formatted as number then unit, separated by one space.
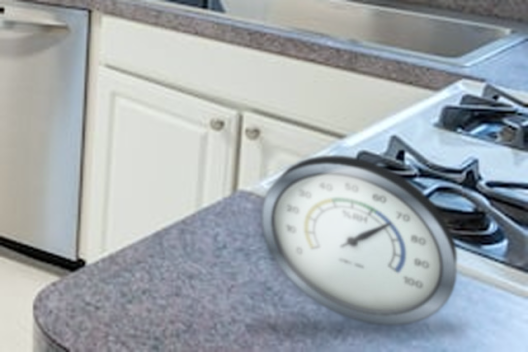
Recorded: 70 %
